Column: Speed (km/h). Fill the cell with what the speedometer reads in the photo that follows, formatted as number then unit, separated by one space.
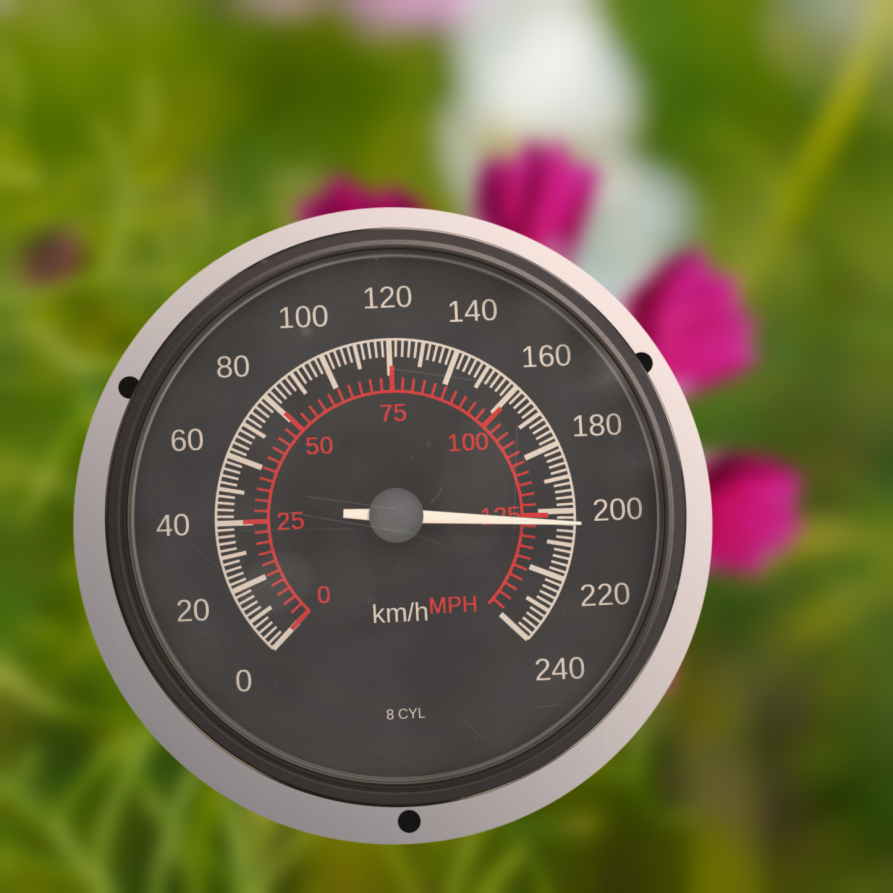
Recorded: 204 km/h
